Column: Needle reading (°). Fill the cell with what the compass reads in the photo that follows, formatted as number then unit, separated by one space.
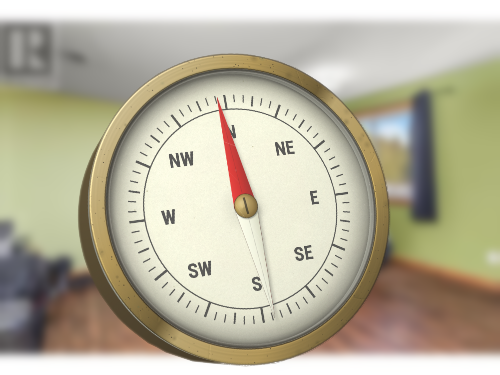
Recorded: 355 °
